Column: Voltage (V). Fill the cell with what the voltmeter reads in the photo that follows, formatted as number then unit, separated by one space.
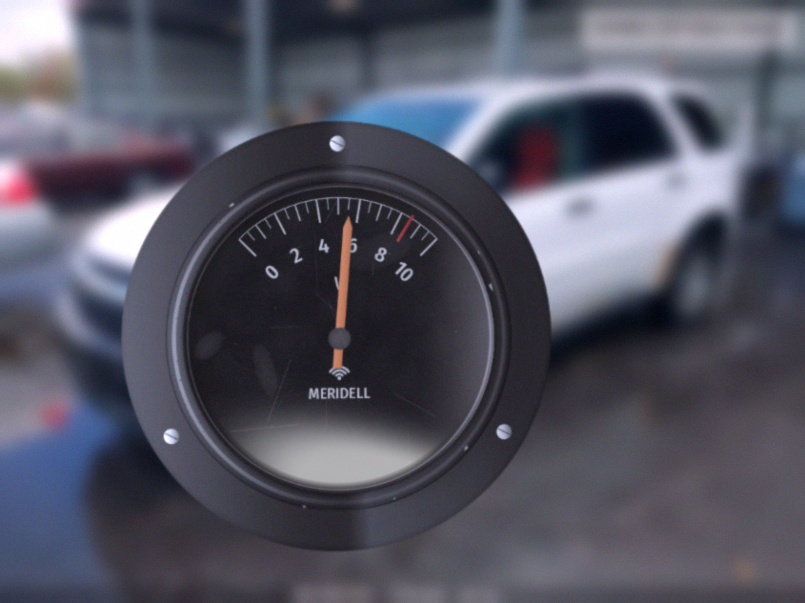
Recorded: 5.5 V
